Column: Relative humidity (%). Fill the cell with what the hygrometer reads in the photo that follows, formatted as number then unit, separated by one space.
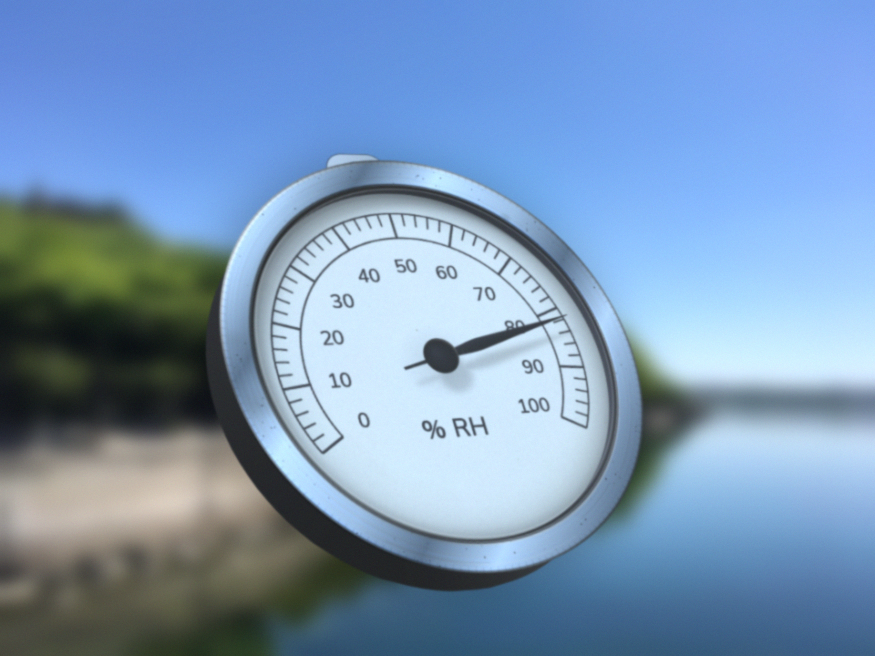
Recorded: 82 %
